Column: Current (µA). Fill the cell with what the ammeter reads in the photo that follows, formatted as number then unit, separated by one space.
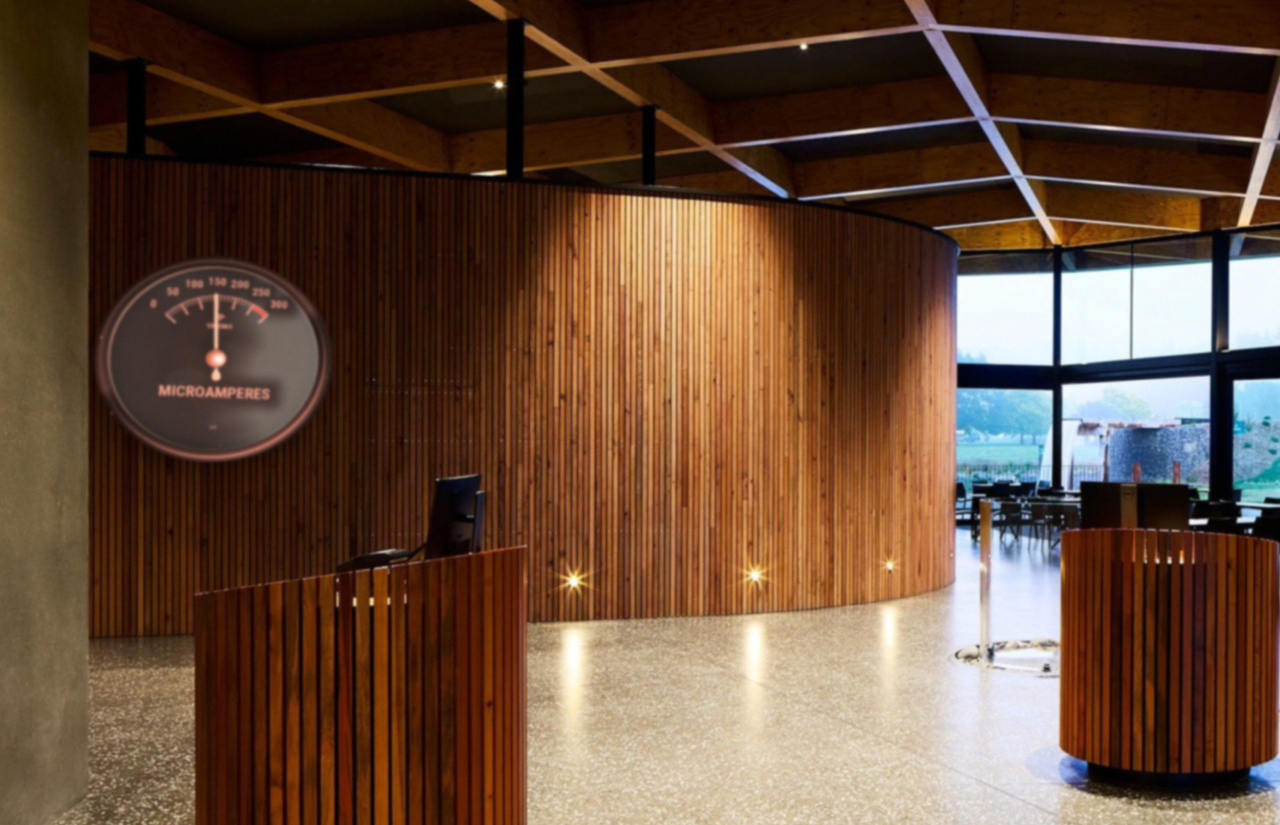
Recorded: 150 µA
